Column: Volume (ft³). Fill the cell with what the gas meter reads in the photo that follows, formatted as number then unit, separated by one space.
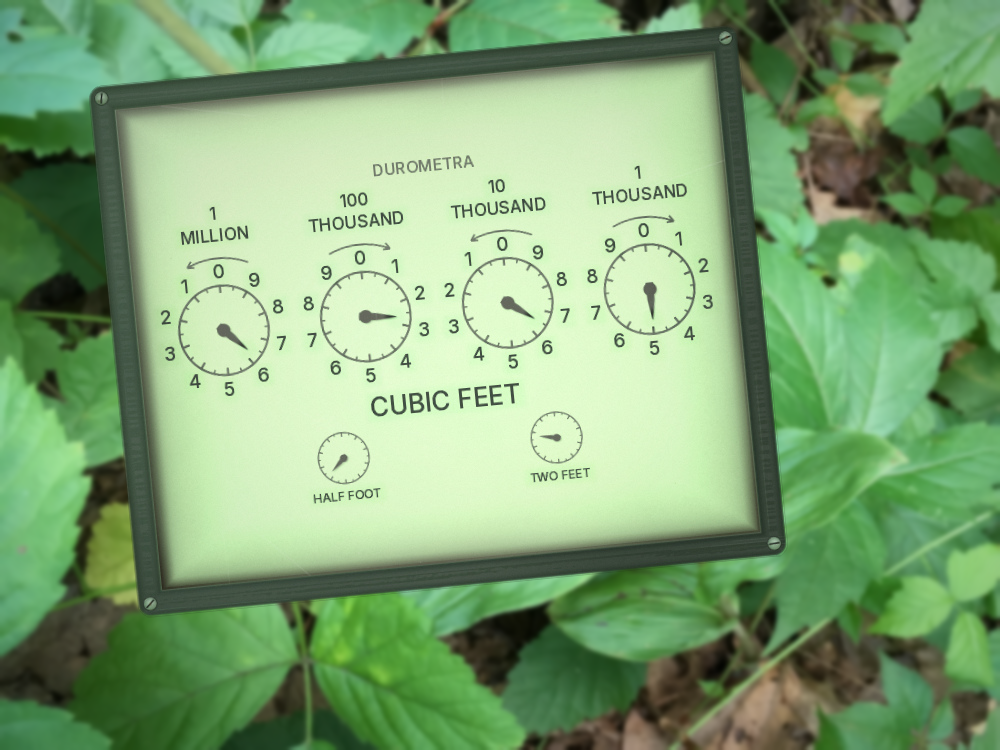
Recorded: 626500 ft³
